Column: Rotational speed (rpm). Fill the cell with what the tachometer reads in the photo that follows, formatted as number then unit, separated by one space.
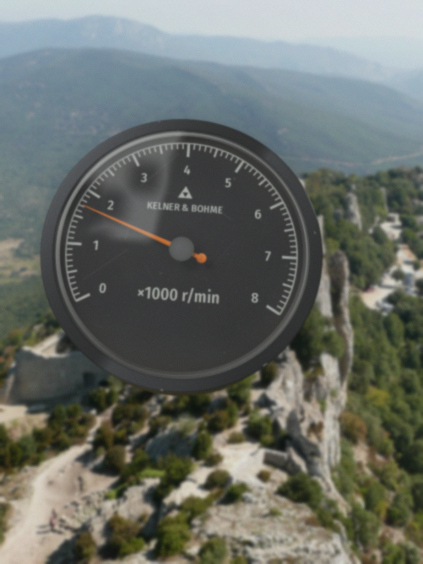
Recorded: 1700 rpm
